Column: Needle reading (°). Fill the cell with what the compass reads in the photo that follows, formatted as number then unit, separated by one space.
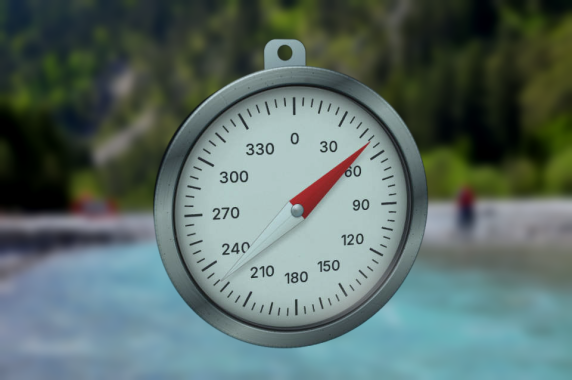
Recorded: 50 °
